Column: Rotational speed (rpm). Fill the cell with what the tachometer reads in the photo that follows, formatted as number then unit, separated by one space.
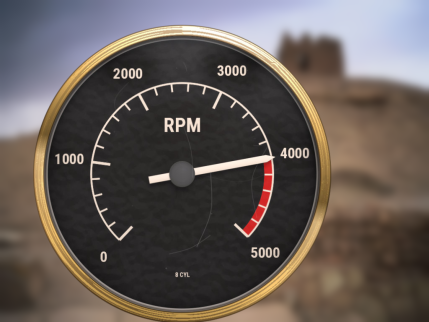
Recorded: 4000 rpm
